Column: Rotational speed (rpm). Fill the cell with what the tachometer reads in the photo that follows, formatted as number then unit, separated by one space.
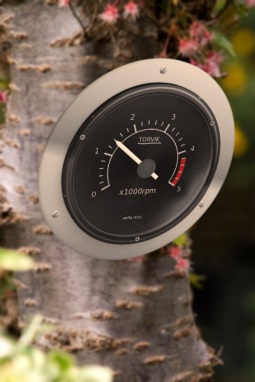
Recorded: 1400 rpm
